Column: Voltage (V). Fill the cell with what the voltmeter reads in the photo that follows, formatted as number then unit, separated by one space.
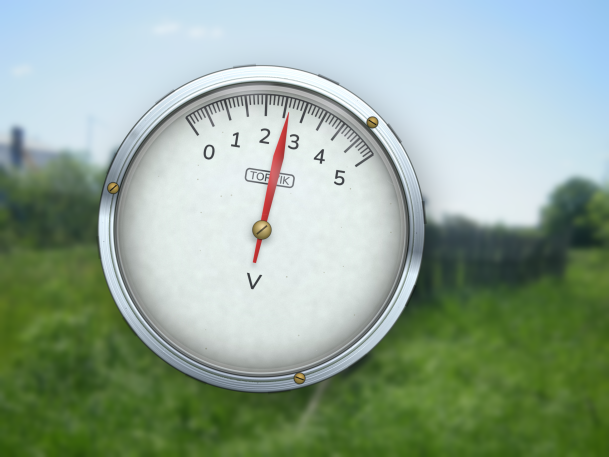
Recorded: 2.6 V
